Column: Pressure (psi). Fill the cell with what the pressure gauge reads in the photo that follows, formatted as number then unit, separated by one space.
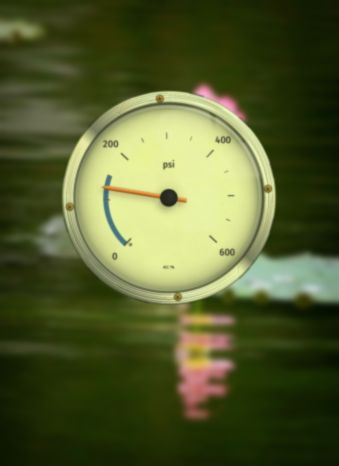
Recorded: 125 psi
